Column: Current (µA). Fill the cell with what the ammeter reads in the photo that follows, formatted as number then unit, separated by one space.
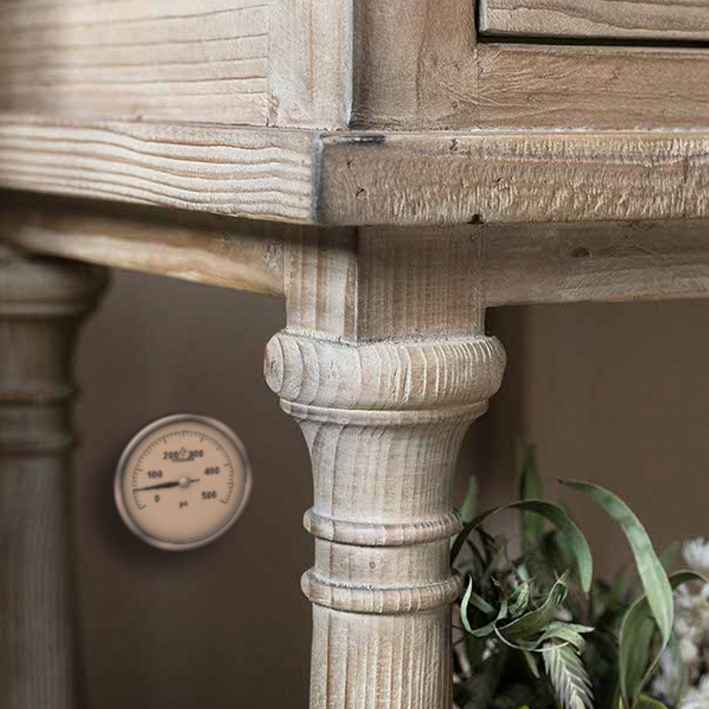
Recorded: 50 µA
